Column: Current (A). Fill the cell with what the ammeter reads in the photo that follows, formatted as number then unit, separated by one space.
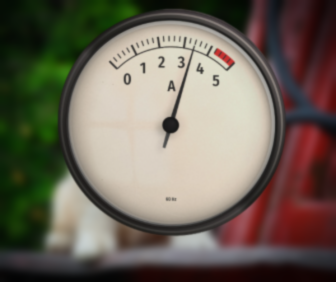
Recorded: 3.4 A
